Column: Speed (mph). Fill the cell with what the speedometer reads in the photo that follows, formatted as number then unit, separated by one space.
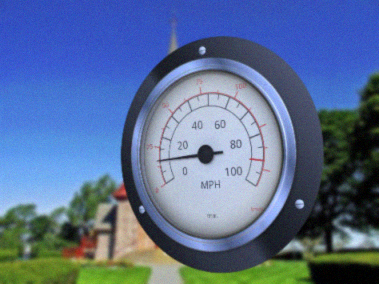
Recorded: 10 mph
